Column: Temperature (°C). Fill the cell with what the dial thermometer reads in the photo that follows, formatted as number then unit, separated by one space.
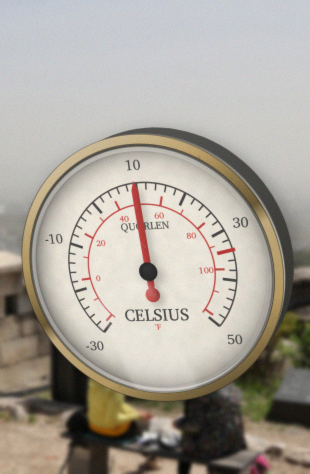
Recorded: 10 °C
